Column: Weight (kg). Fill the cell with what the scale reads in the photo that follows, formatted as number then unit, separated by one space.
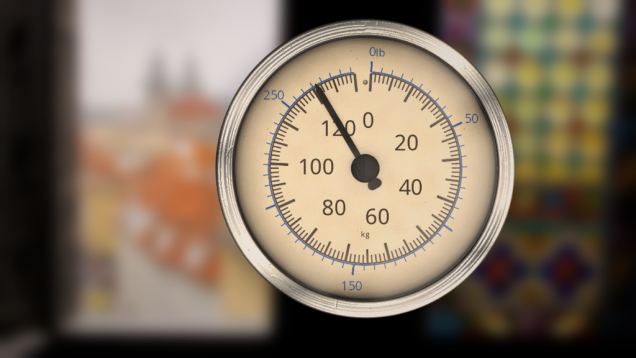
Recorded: 121 kg
